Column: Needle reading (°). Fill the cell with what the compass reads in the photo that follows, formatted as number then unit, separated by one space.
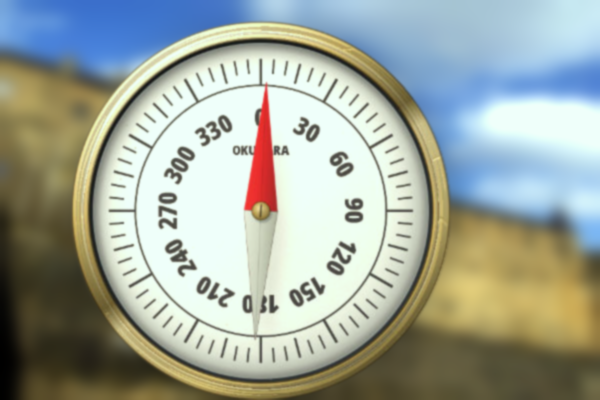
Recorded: 2.5 °
